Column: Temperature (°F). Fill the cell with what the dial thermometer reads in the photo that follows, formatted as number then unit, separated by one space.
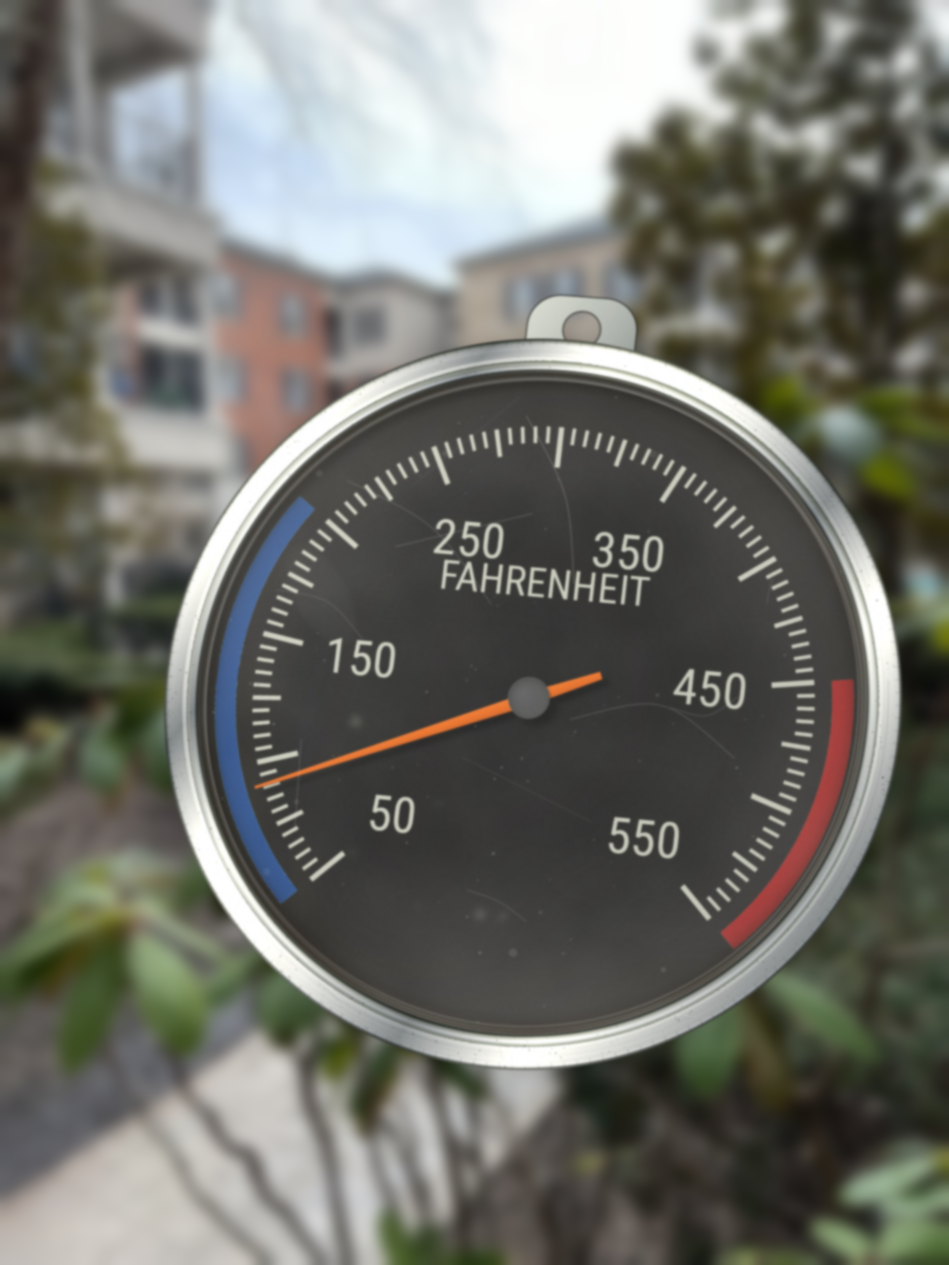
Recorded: 90 °F
